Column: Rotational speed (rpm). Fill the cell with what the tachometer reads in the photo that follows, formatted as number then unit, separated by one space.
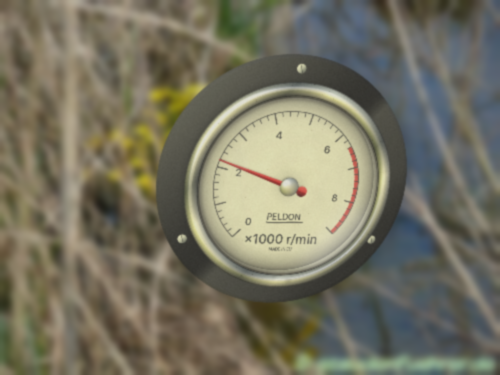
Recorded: 2200 rpm
